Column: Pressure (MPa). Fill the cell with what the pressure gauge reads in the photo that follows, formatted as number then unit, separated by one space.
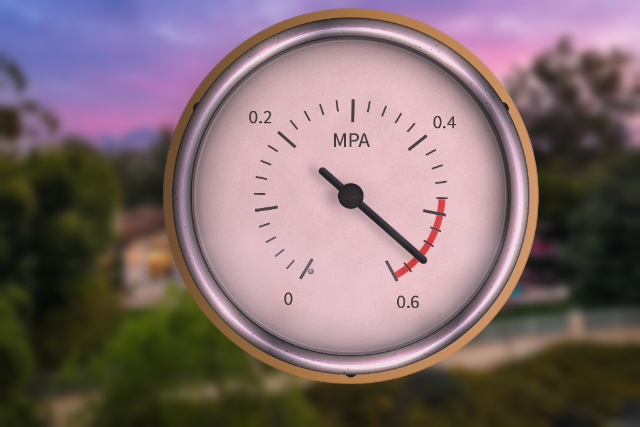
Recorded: 0.56 MPa
